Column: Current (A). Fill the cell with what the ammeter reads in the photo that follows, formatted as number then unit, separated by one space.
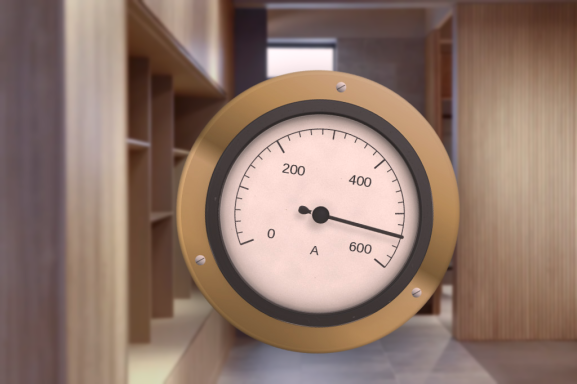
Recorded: 540 A
